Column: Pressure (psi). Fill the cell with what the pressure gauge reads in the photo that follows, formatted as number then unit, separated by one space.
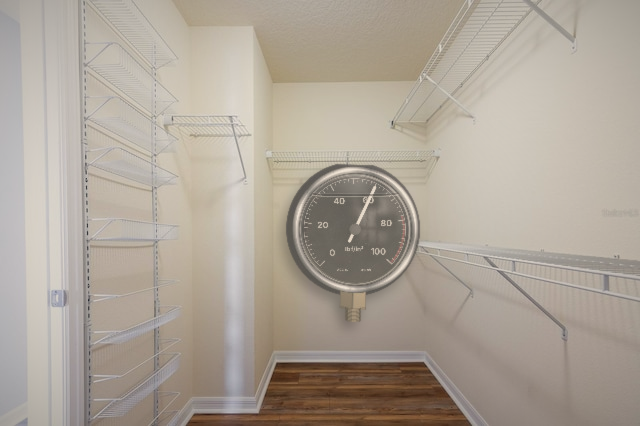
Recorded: 60 psi
